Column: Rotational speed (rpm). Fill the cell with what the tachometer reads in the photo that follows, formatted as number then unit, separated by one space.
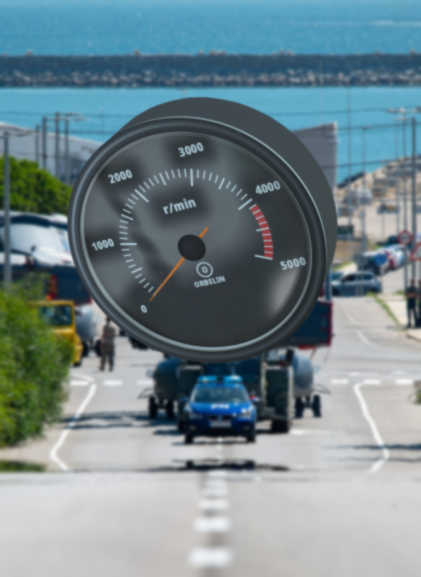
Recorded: 0 rpm
